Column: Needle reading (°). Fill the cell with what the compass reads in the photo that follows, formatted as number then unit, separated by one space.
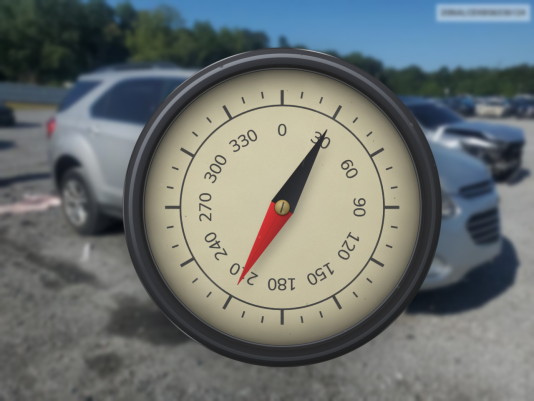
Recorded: 210 °
